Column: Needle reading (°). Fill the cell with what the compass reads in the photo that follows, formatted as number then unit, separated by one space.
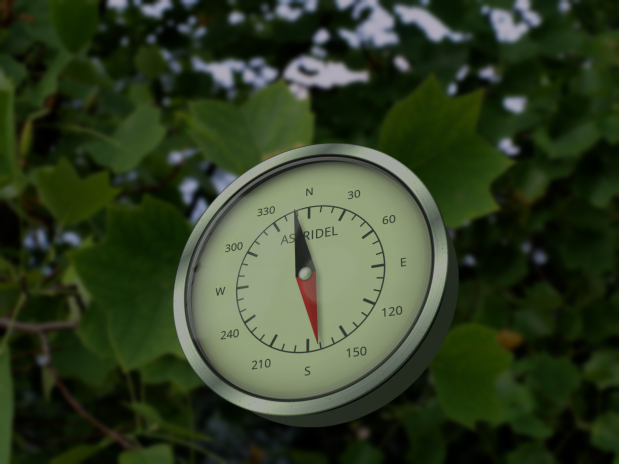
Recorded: 170 °
